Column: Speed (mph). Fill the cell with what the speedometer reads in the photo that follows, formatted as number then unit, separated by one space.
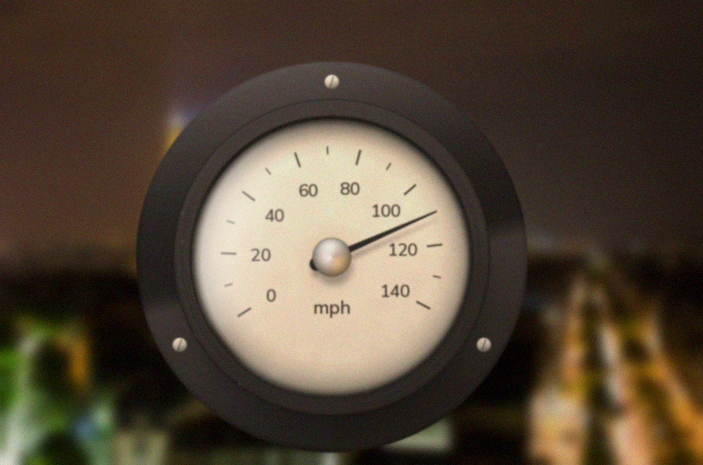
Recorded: 110 mph
